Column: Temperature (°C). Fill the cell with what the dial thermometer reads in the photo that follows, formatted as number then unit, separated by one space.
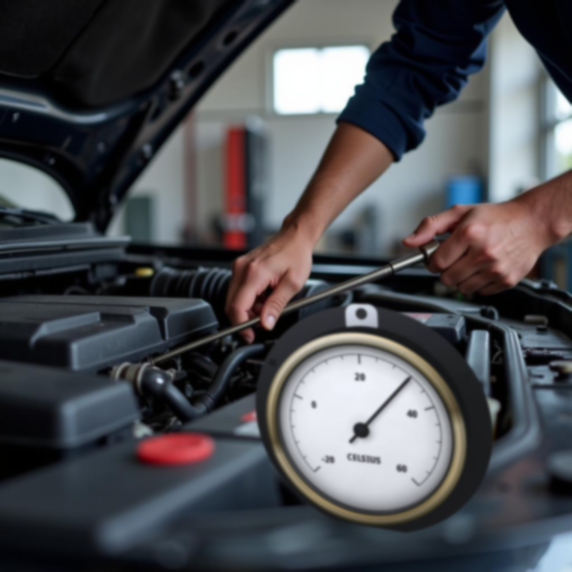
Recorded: 32 °C
